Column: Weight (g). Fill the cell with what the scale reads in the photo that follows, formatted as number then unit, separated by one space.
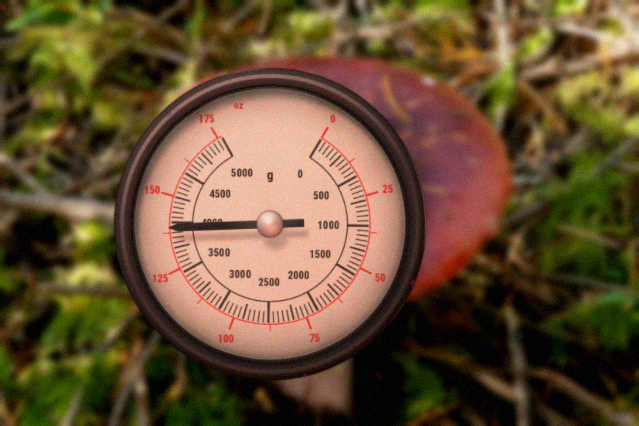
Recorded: 3950 g
